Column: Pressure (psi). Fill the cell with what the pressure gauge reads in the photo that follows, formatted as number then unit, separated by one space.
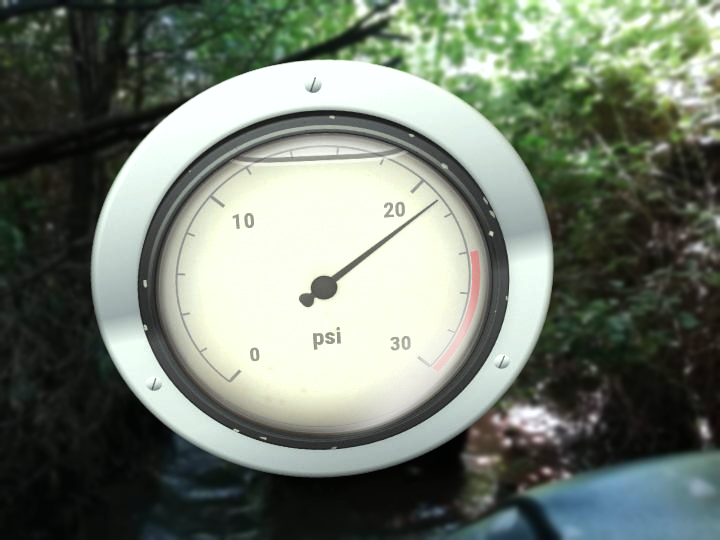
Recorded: 21 psi
